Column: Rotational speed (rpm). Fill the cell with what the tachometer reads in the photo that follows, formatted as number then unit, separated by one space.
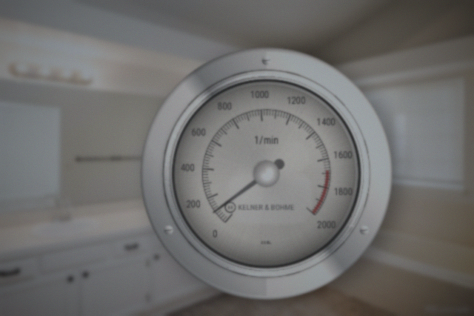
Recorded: 100 rpm
